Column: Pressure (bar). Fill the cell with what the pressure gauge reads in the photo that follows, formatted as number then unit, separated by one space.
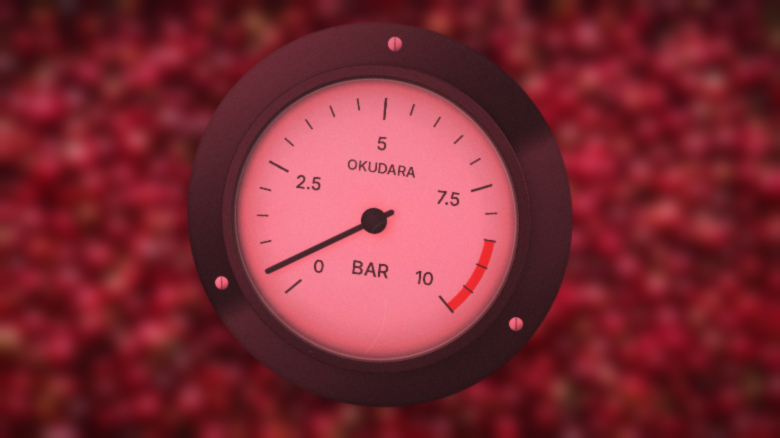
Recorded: 0.5 bar
